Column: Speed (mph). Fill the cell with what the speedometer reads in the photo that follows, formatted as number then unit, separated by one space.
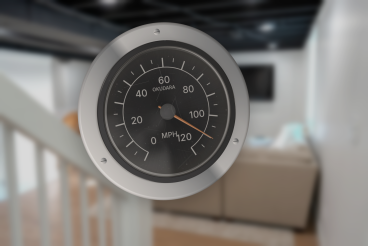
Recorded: 110 mph
